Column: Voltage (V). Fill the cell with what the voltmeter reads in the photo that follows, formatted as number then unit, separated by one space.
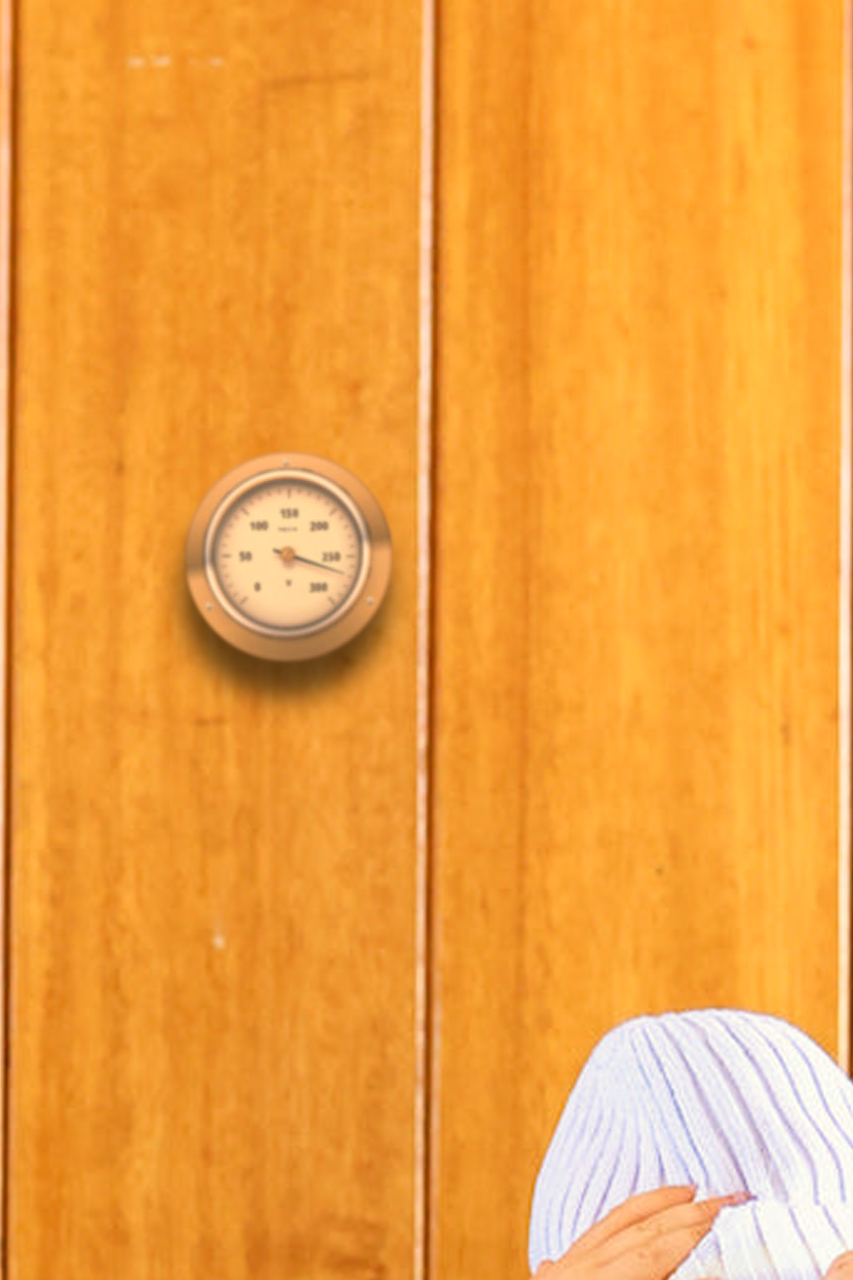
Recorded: 270 V
